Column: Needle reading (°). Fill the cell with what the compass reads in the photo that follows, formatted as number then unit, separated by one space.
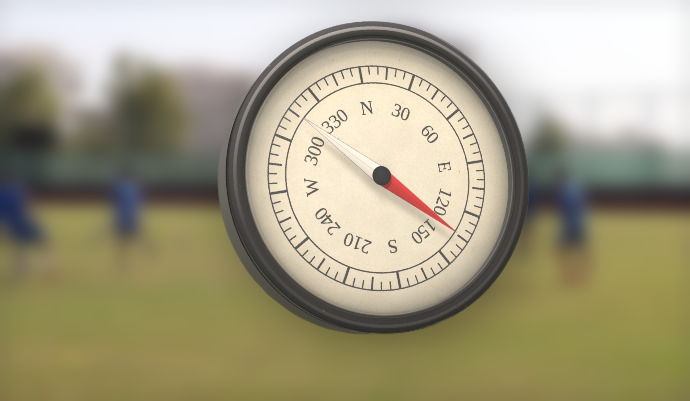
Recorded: 135 °
